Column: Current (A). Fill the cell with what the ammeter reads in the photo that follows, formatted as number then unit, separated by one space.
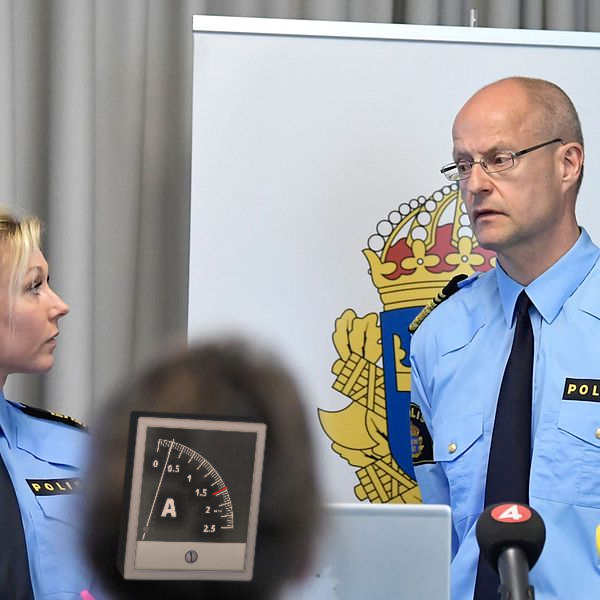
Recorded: 0.25 A
